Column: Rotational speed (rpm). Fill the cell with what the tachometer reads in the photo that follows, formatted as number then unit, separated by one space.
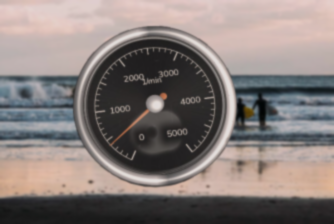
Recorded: 400 rpm
